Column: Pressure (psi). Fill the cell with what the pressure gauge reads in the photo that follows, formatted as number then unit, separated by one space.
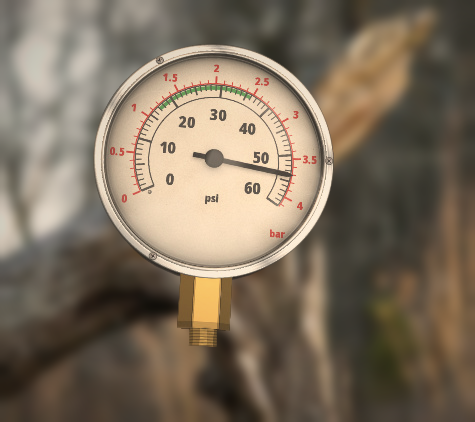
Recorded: 54 psi
